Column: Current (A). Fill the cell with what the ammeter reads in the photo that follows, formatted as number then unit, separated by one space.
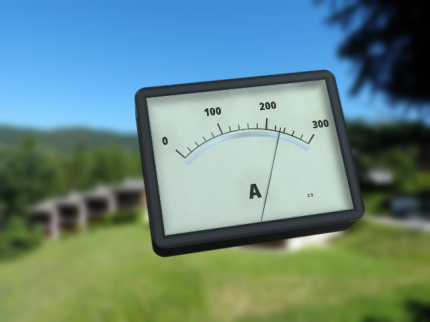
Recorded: 230 A
